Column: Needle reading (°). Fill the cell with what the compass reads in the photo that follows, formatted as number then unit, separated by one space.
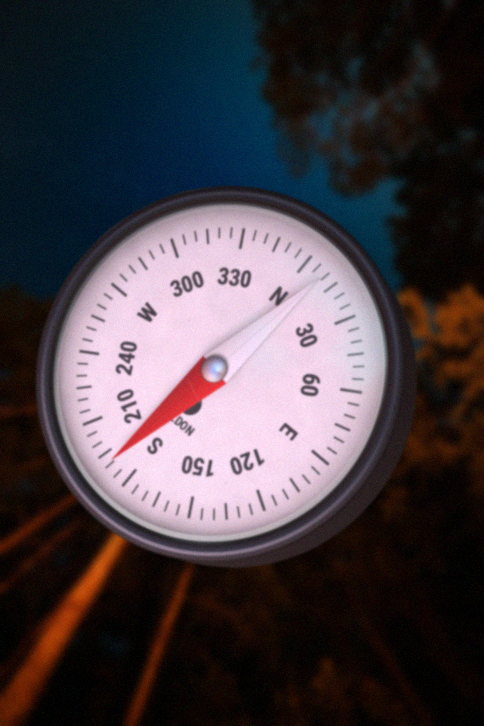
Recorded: 190 °
